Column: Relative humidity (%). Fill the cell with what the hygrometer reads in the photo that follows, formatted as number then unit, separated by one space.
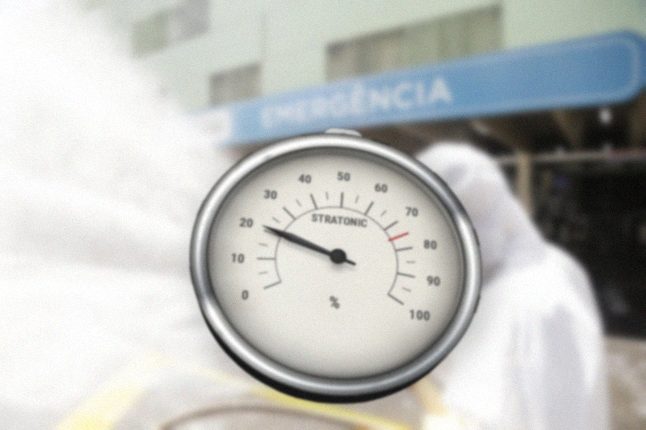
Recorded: 20 %
